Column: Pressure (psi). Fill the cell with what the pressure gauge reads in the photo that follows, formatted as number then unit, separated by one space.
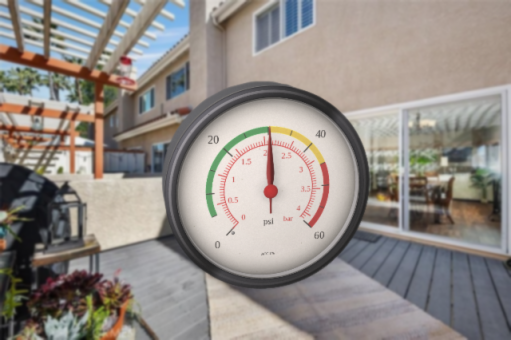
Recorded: 30 psi
